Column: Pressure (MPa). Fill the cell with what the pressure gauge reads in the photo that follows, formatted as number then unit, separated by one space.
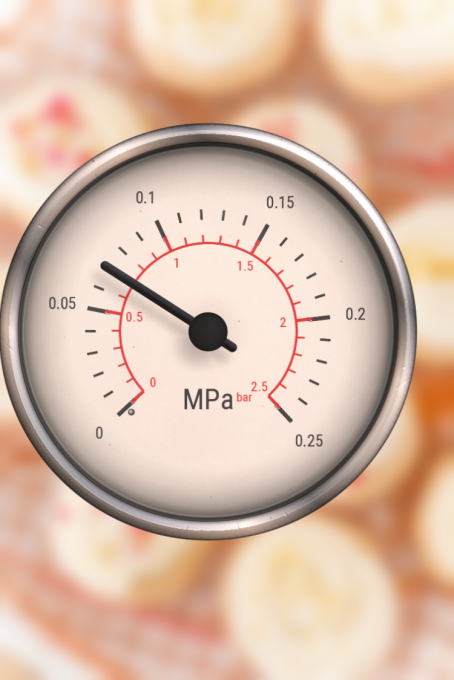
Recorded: 0.07 MPa
